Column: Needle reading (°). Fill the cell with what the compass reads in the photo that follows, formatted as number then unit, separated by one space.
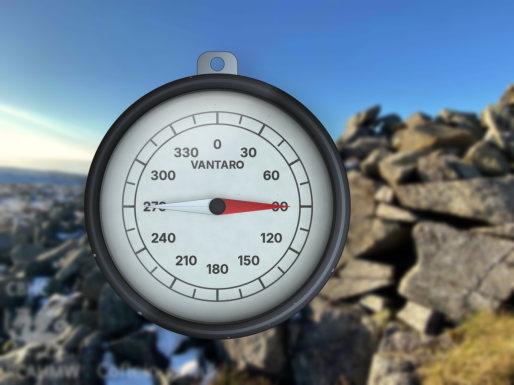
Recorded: 90 °
